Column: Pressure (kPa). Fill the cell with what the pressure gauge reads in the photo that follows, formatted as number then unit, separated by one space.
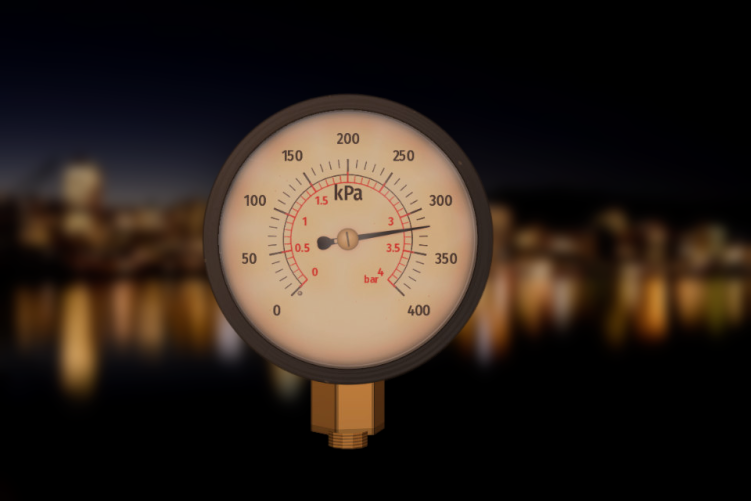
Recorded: 320 kPa
